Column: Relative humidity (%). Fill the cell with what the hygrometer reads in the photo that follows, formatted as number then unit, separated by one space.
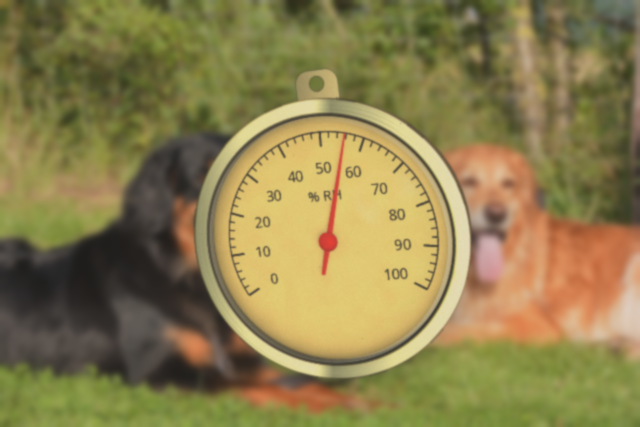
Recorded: 56 %
